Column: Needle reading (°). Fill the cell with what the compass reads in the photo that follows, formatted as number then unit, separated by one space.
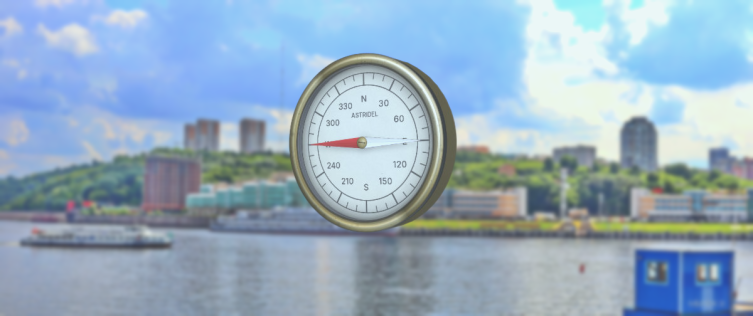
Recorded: 270 °
